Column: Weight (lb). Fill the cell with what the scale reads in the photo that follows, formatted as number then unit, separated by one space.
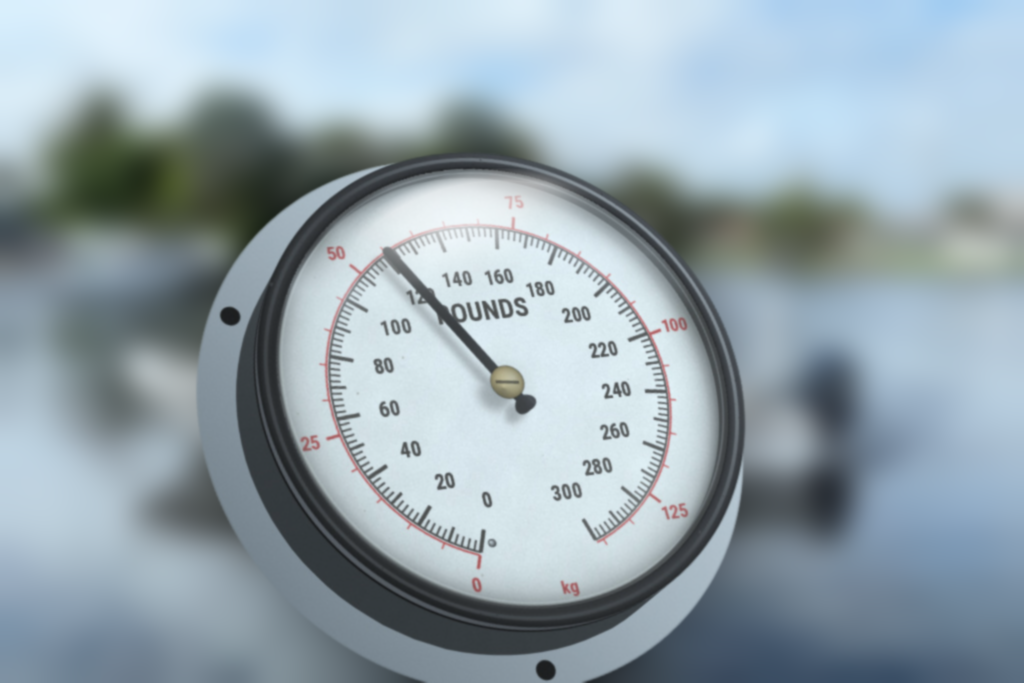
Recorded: 120 lb
